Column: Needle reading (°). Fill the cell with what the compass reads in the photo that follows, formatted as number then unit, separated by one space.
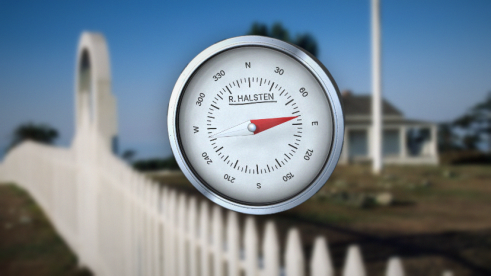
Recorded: 80 °
